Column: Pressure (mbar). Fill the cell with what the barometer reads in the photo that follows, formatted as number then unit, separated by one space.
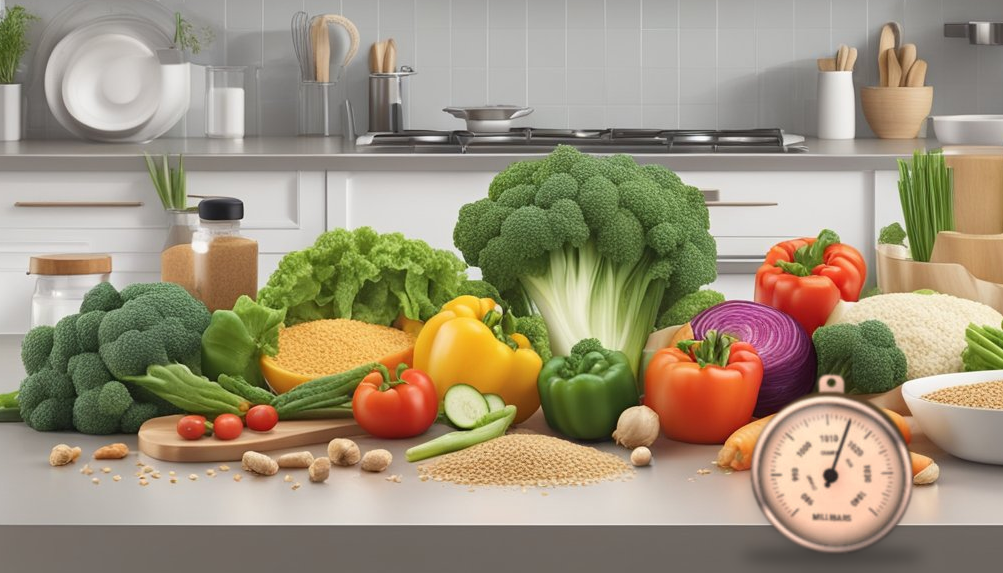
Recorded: 1015 mbar
